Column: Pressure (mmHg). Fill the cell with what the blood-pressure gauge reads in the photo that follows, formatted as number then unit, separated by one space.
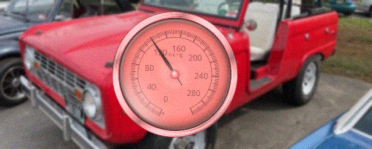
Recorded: 120 mmHg
